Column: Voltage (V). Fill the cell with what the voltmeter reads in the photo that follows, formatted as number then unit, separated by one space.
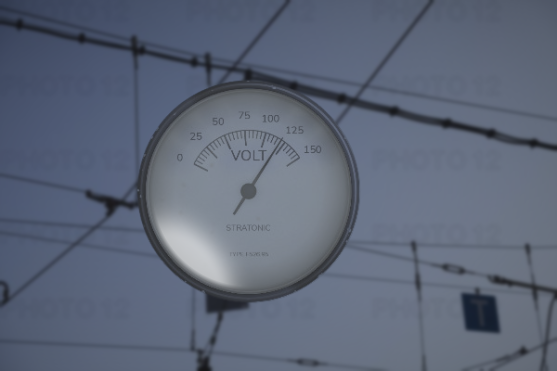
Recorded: 120 V
